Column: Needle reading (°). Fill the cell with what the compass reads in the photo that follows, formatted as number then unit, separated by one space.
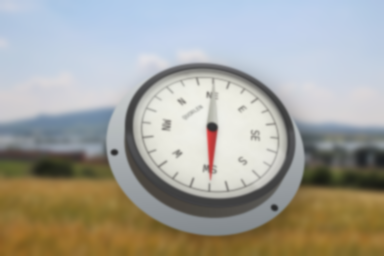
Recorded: 225 °
